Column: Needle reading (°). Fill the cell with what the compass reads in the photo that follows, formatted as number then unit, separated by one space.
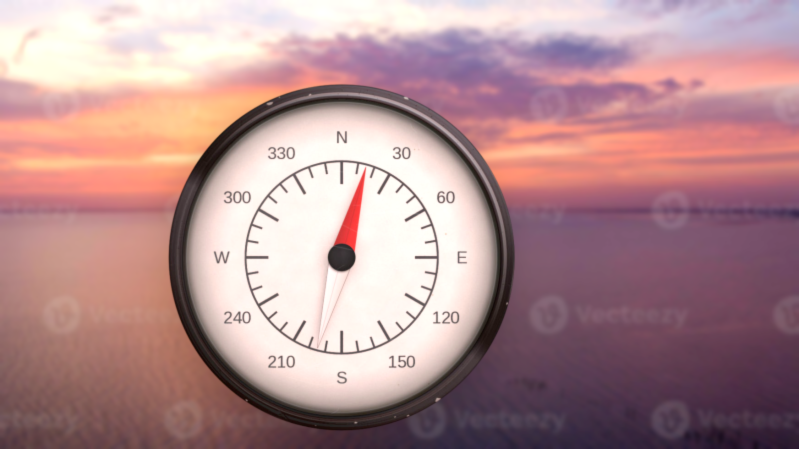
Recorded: 15 °
